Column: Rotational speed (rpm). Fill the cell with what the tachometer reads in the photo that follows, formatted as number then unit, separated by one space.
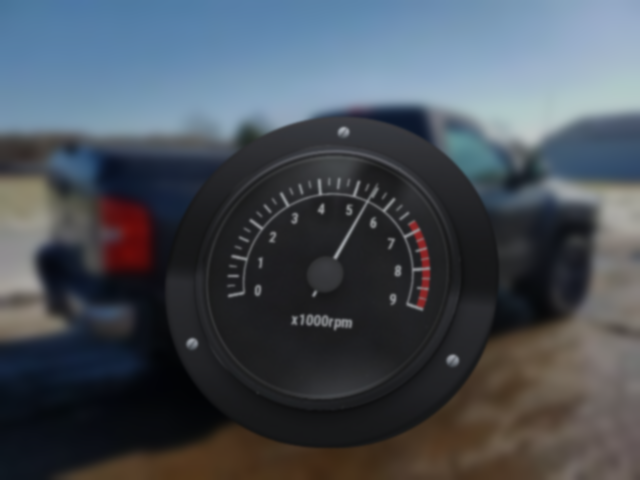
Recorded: 5500 rpm
